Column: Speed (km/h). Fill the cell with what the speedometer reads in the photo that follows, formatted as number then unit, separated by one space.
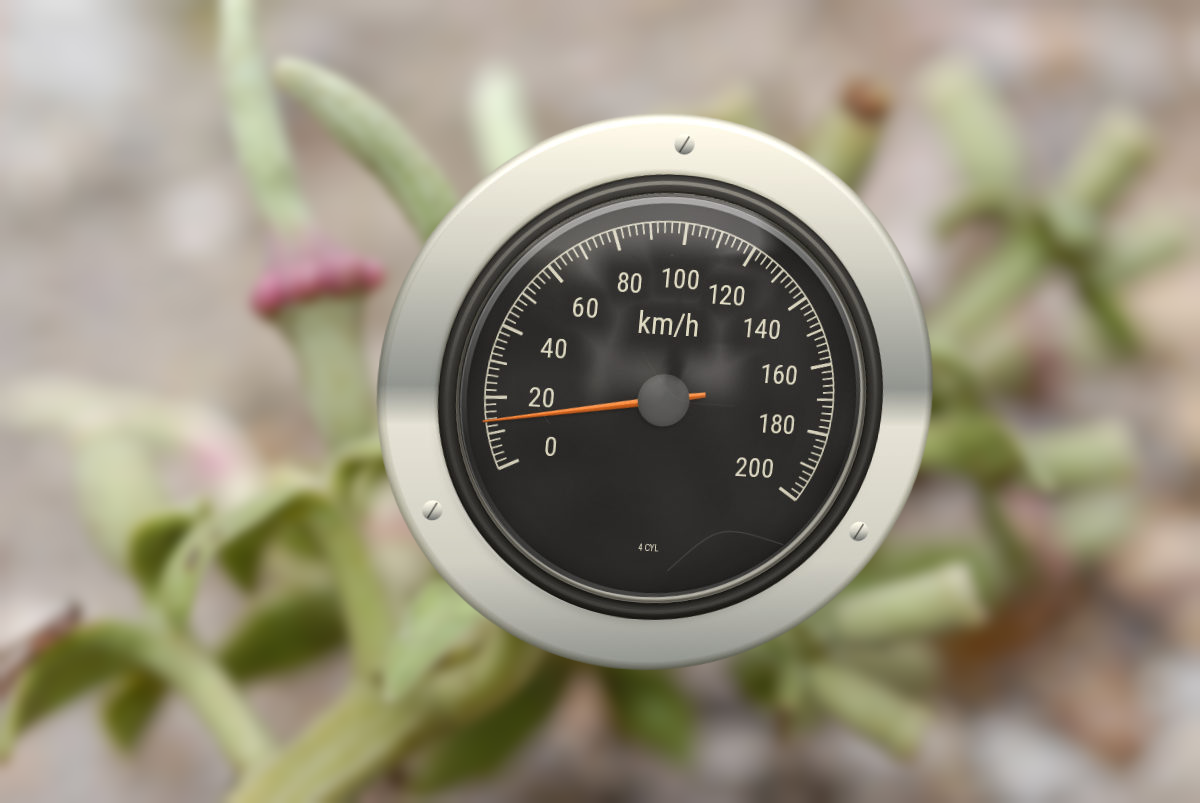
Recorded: 14 km/h
